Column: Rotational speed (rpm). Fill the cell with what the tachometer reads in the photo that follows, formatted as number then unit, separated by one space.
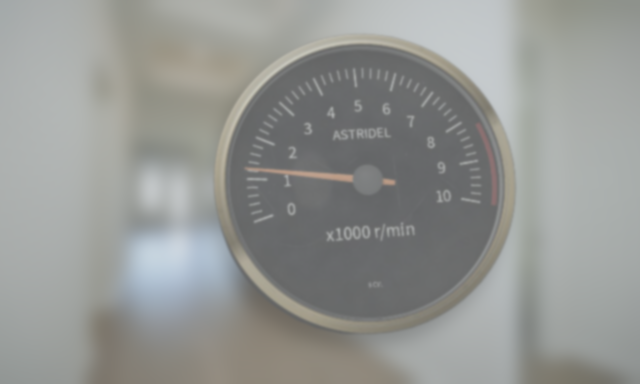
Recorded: 1200 rpm
